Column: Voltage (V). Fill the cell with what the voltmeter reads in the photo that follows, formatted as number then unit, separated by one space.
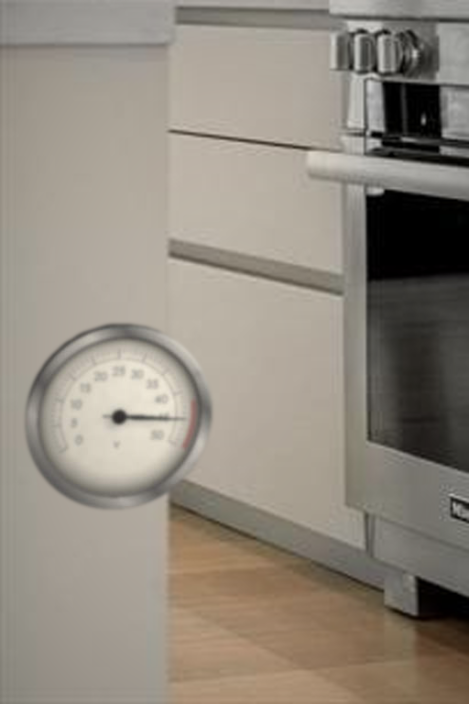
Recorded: 45 V
